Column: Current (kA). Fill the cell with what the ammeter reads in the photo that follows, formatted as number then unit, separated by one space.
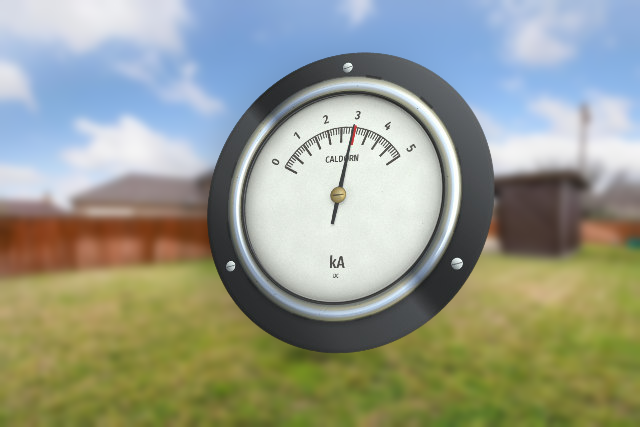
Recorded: 3 kA
